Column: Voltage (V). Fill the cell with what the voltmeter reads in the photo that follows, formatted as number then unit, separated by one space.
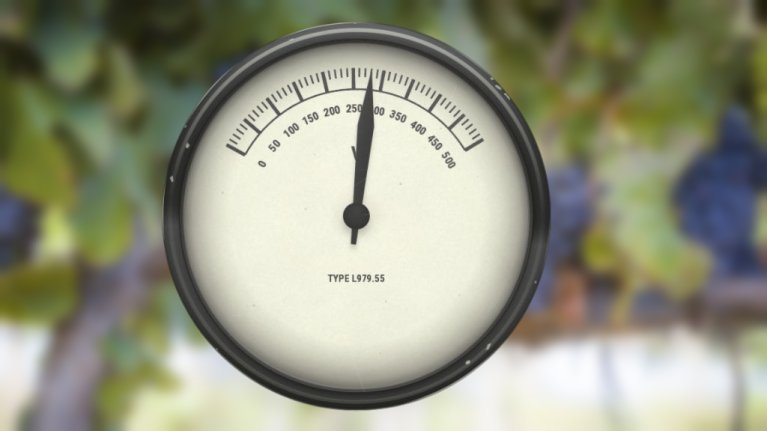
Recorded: 280 V
